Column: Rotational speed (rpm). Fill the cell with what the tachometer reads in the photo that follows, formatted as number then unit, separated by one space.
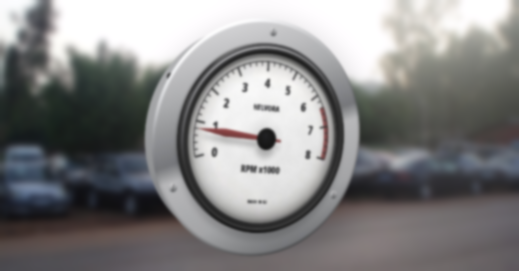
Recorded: 800 rpm
